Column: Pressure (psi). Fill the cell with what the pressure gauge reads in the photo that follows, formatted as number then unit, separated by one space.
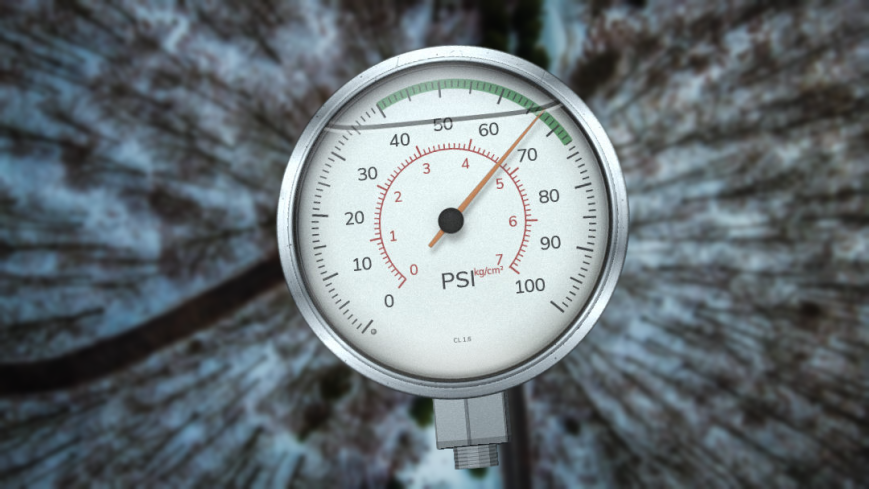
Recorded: 67 psi
